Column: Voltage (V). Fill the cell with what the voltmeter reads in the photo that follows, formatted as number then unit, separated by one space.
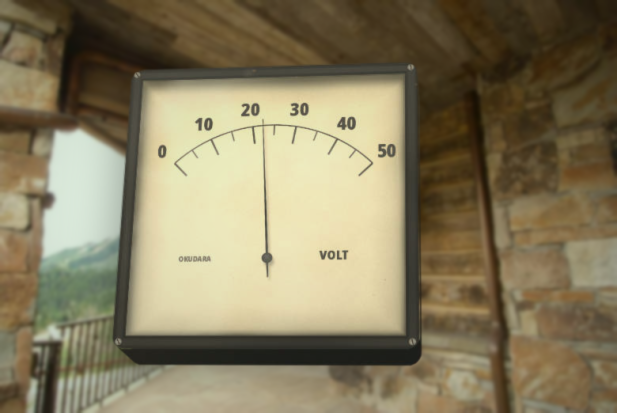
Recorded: 22.5 V
